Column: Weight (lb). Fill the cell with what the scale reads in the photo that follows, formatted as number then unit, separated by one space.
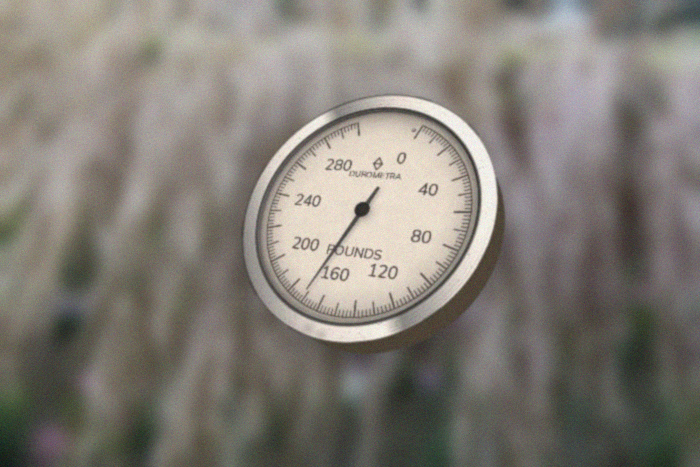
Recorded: 170 lb
